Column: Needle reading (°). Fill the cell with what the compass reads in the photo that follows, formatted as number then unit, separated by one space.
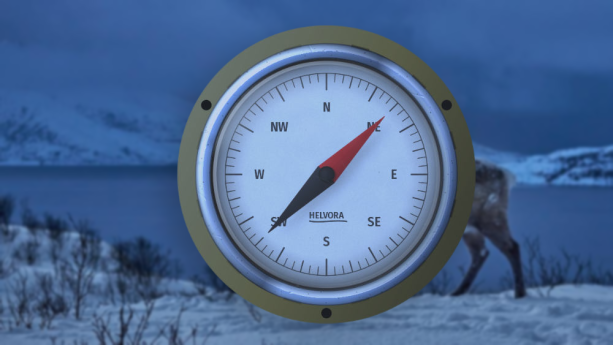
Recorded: 45 °
